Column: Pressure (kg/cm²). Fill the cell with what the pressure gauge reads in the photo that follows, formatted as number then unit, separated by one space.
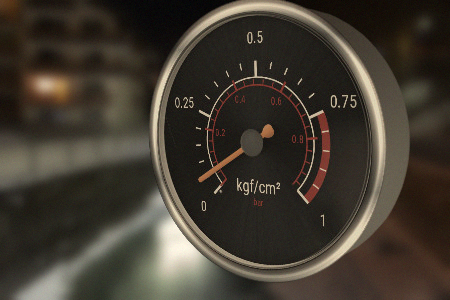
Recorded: 0.05 kg/cm²
